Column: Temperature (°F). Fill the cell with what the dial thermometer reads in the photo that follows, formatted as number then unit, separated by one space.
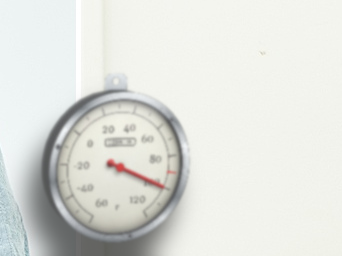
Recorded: 100 °F
